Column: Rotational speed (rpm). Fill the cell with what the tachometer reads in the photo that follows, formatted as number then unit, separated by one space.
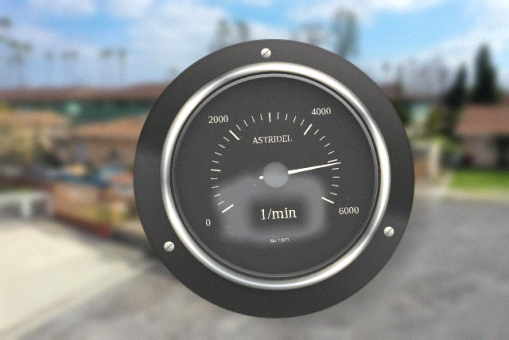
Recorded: 5100 rpm
